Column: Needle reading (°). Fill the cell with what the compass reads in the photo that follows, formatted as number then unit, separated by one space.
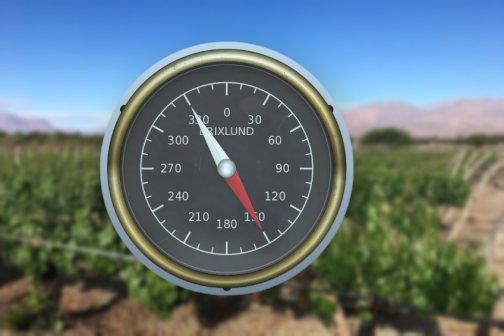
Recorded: 150 °
